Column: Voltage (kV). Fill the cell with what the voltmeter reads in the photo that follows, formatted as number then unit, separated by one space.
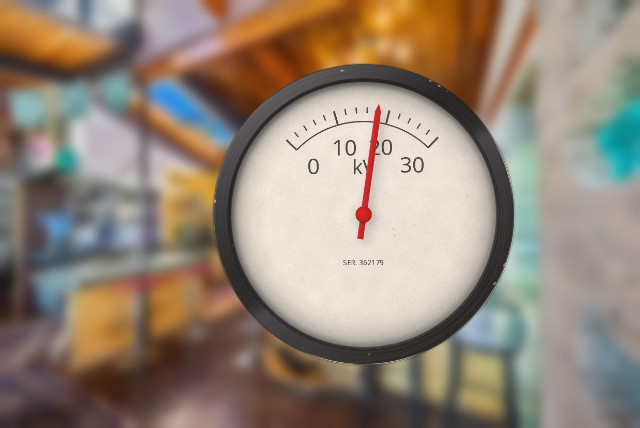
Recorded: 18 kV
